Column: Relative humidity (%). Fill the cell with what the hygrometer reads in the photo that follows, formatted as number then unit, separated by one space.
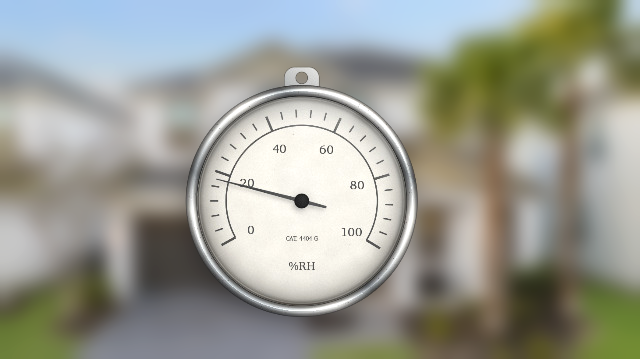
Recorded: 18 %
